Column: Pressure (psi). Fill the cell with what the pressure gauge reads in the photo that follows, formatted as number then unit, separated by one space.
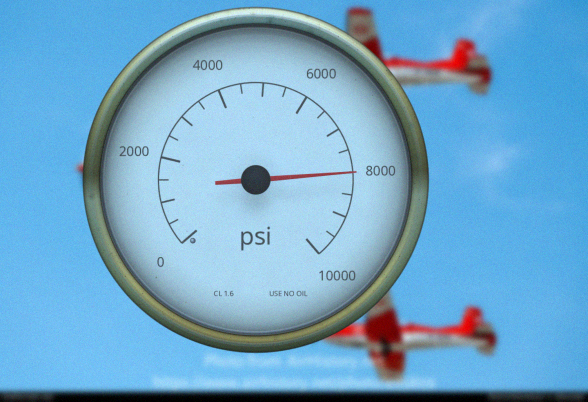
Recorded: 8000 psi
